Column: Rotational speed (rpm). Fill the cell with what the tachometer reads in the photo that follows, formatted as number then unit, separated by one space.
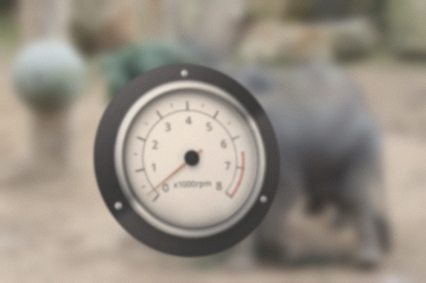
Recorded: 250 rpm
